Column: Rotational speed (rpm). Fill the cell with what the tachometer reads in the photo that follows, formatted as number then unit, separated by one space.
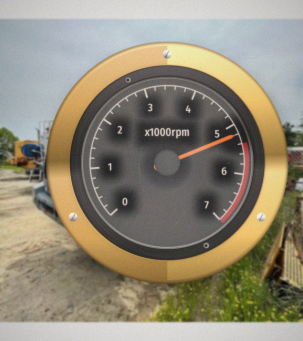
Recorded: 5200 rpm
